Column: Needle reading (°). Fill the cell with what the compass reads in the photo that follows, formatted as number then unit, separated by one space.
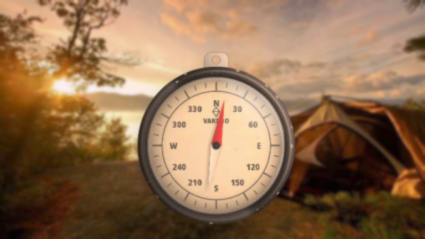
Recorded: 10 °
